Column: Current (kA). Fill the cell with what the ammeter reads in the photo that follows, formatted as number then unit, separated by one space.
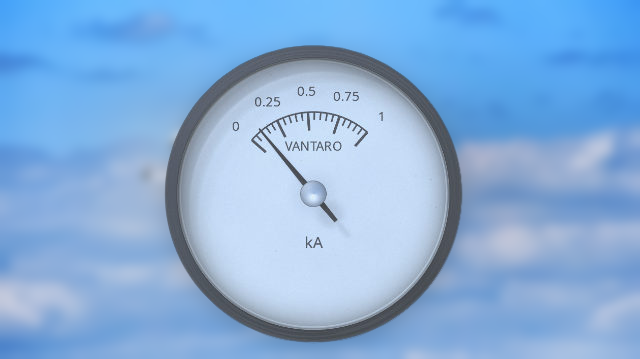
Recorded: 0.1 kA
